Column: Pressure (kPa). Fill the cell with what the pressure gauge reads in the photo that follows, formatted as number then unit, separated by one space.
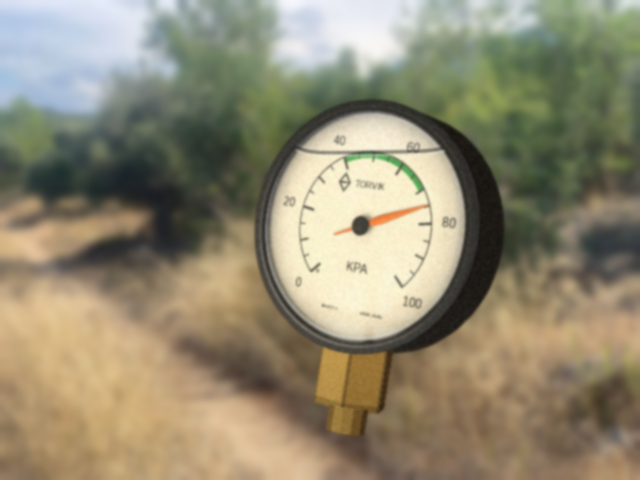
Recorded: 75 kPa
